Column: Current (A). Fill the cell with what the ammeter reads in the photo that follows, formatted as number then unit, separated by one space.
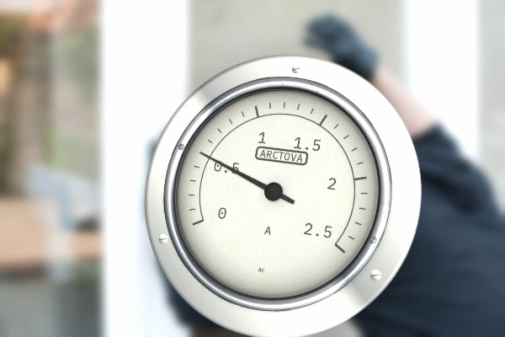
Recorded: 0.5 A
